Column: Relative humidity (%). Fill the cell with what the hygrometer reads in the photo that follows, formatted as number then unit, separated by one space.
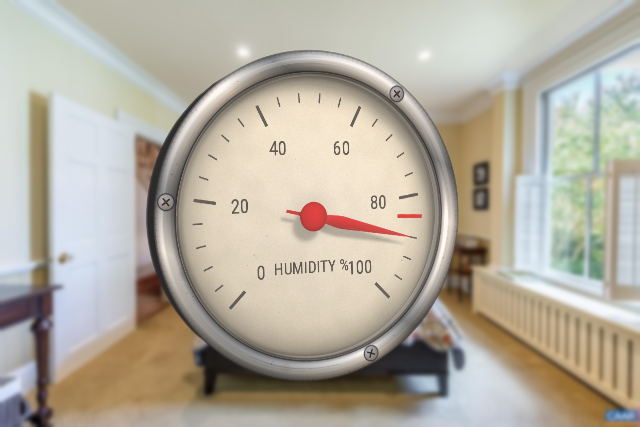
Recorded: 88 %
